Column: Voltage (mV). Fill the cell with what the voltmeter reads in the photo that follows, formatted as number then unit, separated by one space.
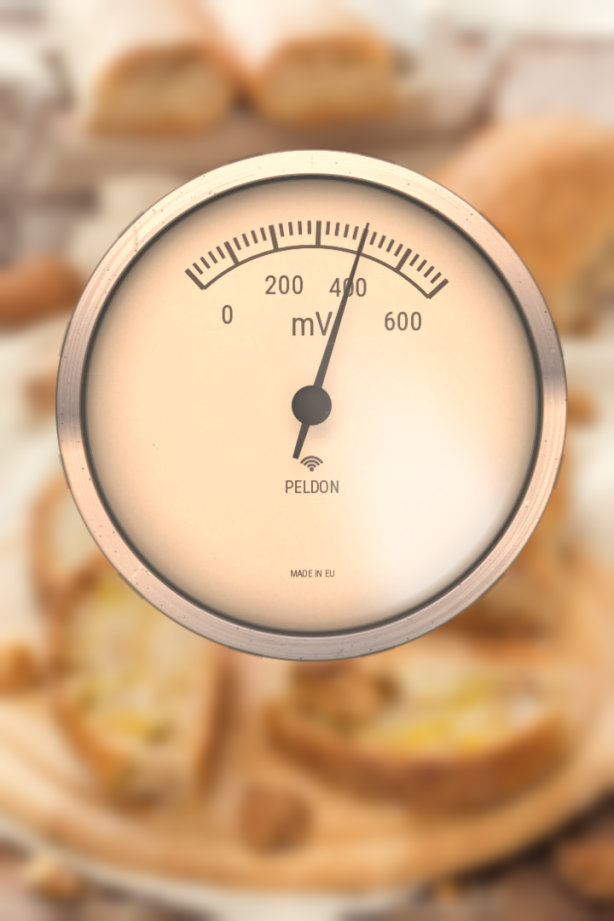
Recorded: 400 mV
